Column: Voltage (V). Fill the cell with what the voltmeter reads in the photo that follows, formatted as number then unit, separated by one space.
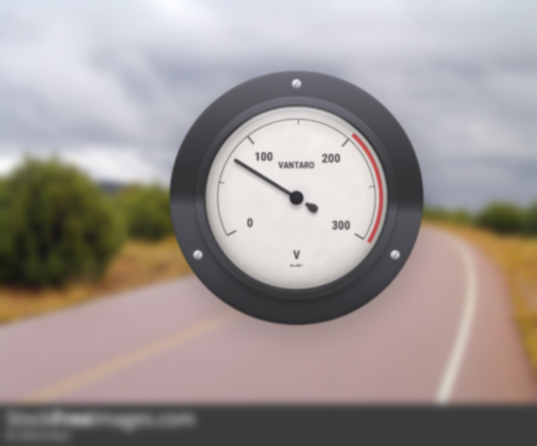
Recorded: 75 V
